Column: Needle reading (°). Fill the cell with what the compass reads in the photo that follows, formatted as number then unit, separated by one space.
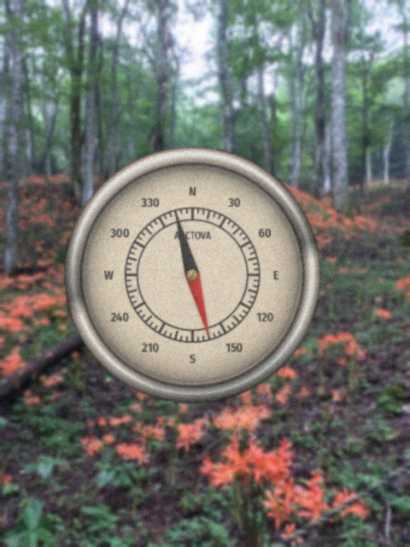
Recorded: 165 °
